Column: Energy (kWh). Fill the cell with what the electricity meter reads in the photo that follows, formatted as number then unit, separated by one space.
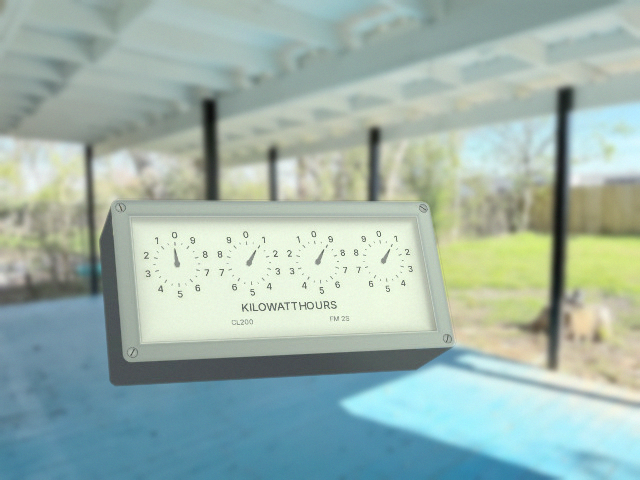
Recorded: 91 kWh
